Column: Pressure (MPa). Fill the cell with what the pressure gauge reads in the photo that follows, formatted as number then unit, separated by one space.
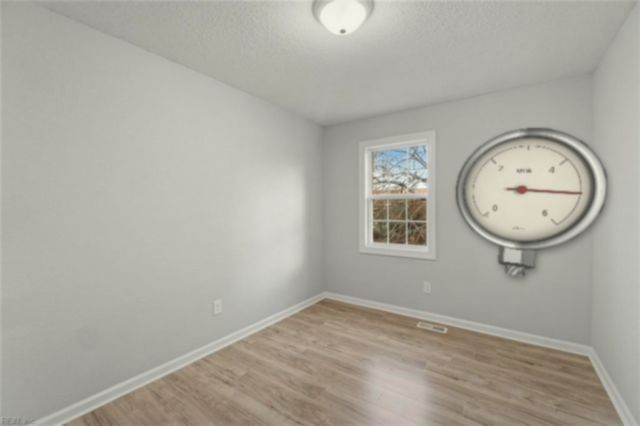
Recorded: 5 MPa
